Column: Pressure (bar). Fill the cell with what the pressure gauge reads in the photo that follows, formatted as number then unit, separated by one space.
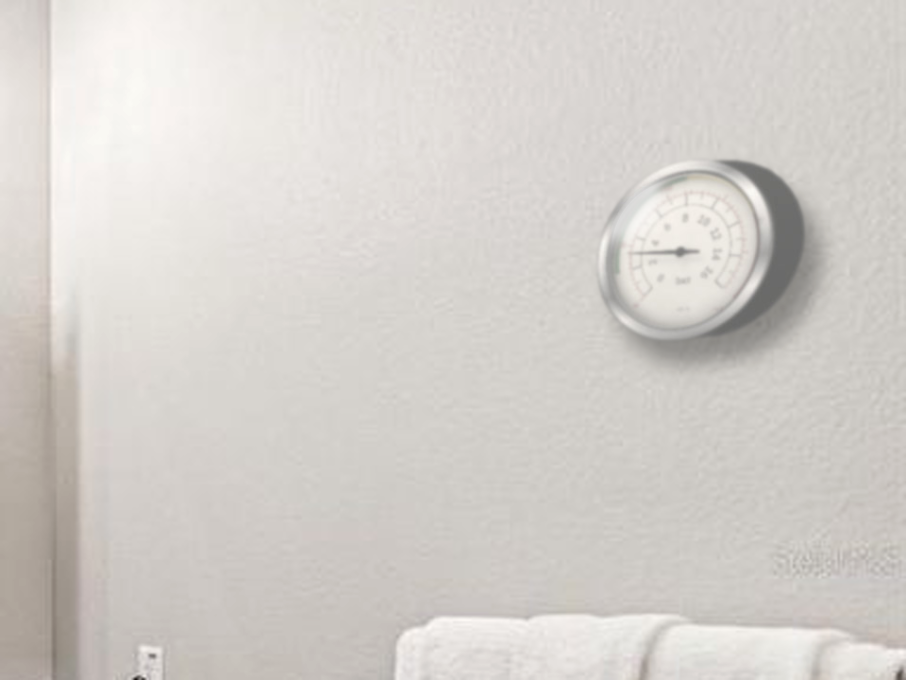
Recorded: 3 bar
